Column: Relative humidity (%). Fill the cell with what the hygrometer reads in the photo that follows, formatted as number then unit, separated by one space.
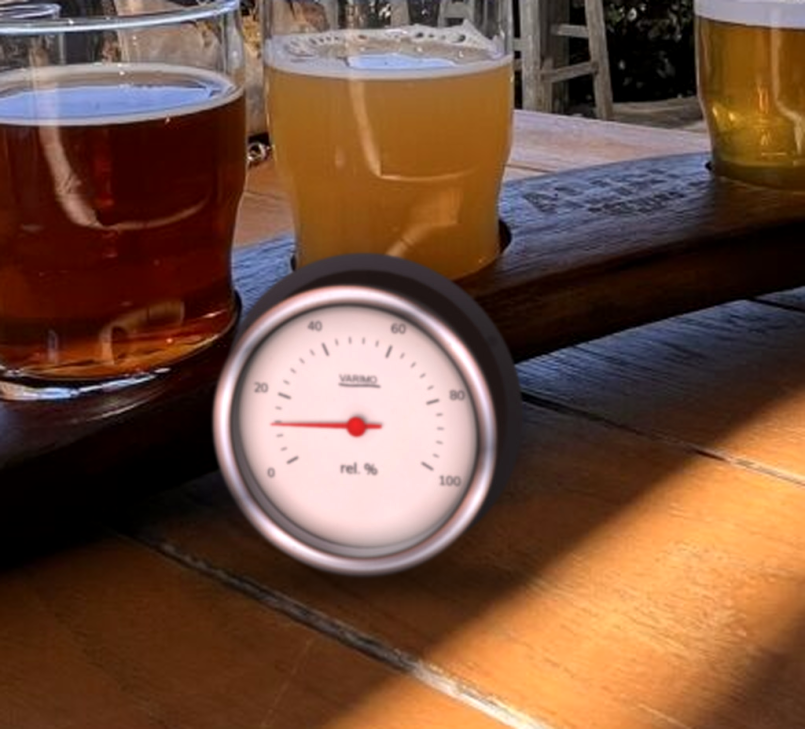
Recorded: 12 %
